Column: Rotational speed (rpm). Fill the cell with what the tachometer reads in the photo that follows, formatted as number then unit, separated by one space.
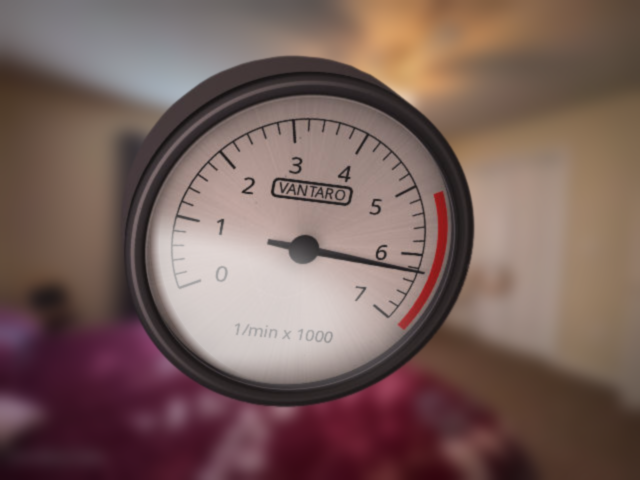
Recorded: 6200 rpm
